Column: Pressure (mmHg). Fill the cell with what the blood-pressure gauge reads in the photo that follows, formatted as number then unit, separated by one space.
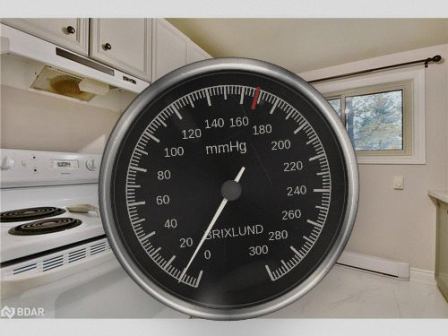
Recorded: 10 mmHg
